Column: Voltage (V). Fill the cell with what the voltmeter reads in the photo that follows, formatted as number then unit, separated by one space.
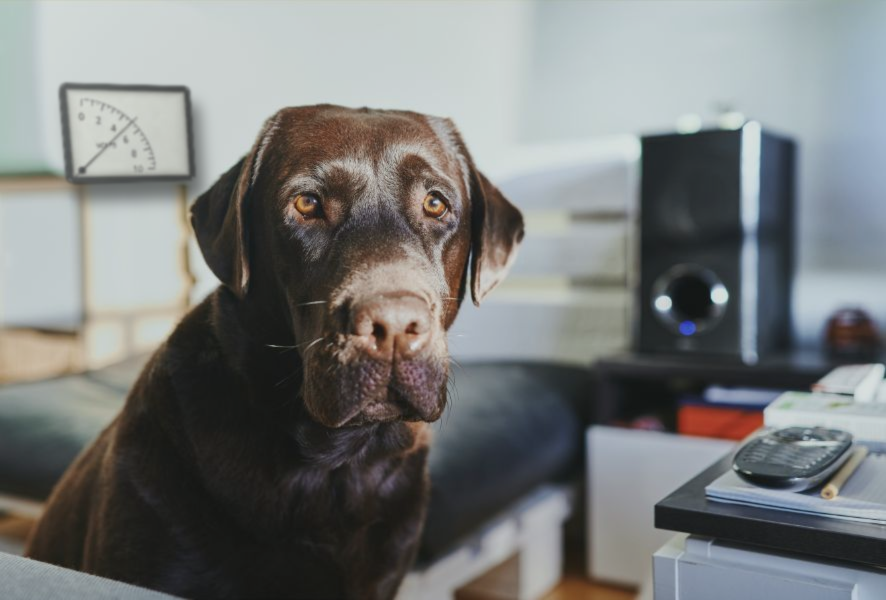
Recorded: 5 V
